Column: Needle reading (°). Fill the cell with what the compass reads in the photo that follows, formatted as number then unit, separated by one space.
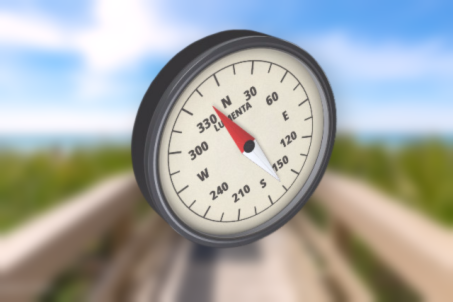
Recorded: 345 °
